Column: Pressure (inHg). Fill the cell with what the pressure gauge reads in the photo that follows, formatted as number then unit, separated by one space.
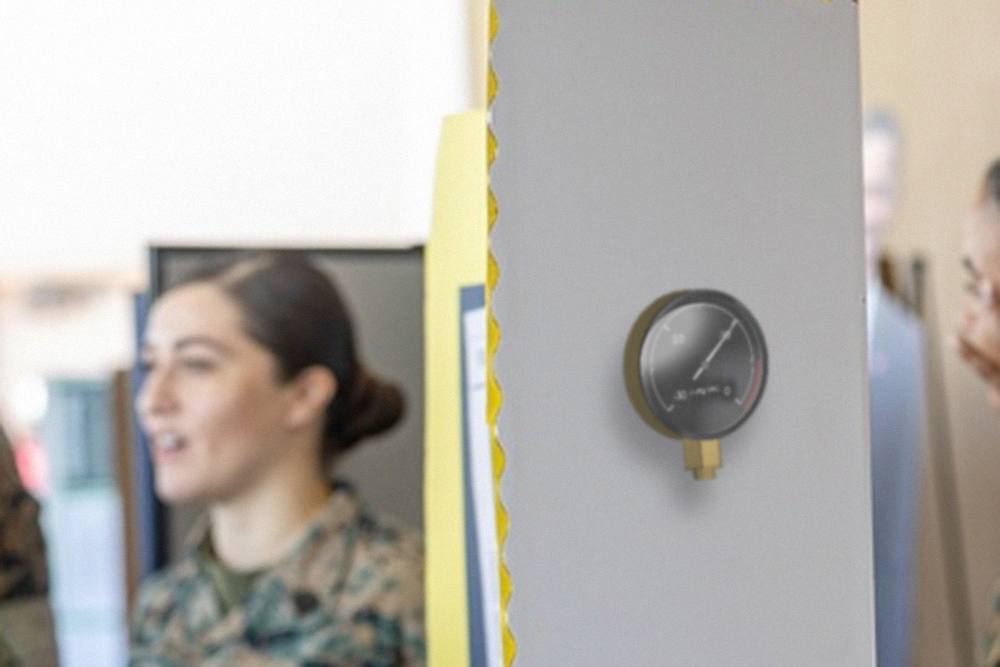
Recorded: -10 inHg
